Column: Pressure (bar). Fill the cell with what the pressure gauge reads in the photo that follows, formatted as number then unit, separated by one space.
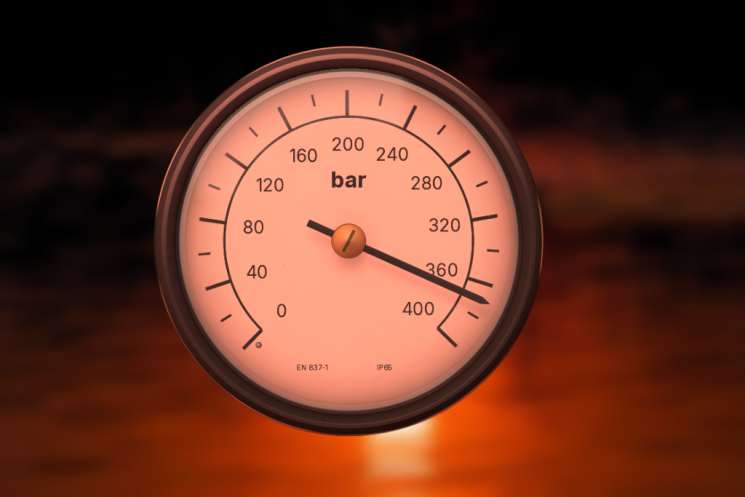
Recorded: 370 bar
